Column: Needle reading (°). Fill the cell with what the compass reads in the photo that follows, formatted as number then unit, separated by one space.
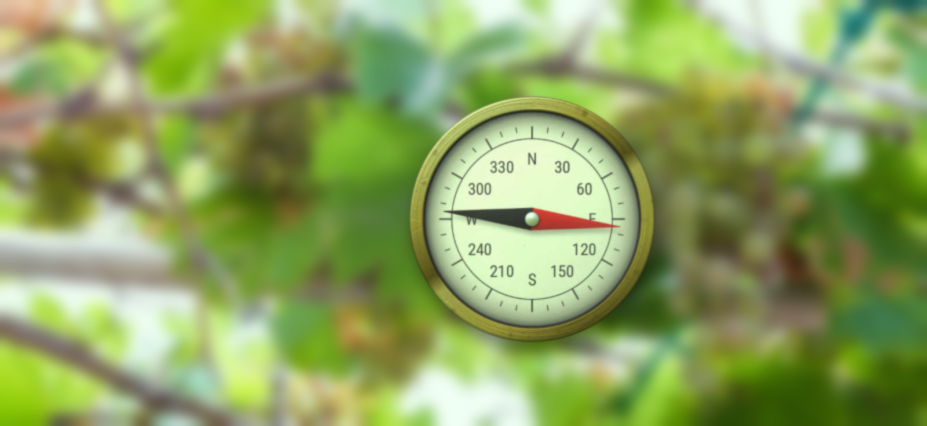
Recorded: 95 °
